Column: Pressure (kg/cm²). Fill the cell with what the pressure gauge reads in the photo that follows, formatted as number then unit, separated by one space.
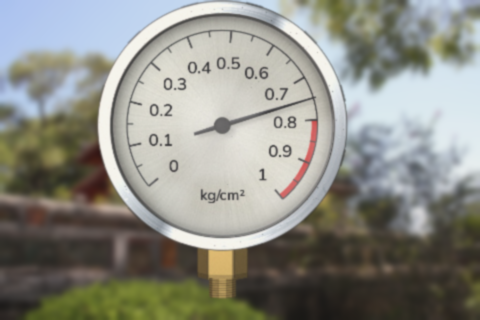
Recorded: 0.75 kg/cm²
